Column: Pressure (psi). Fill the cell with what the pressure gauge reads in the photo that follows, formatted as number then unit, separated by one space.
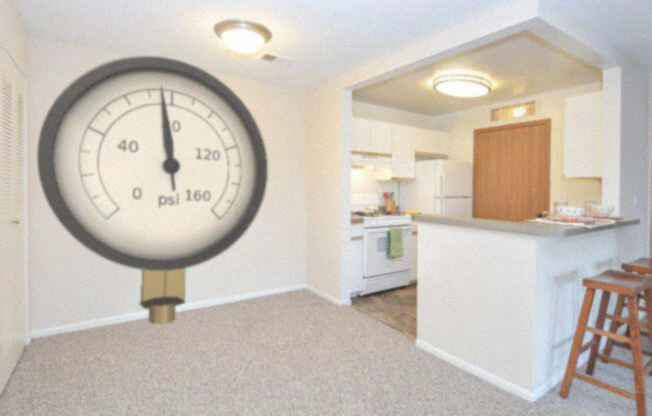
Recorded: 75 psi
